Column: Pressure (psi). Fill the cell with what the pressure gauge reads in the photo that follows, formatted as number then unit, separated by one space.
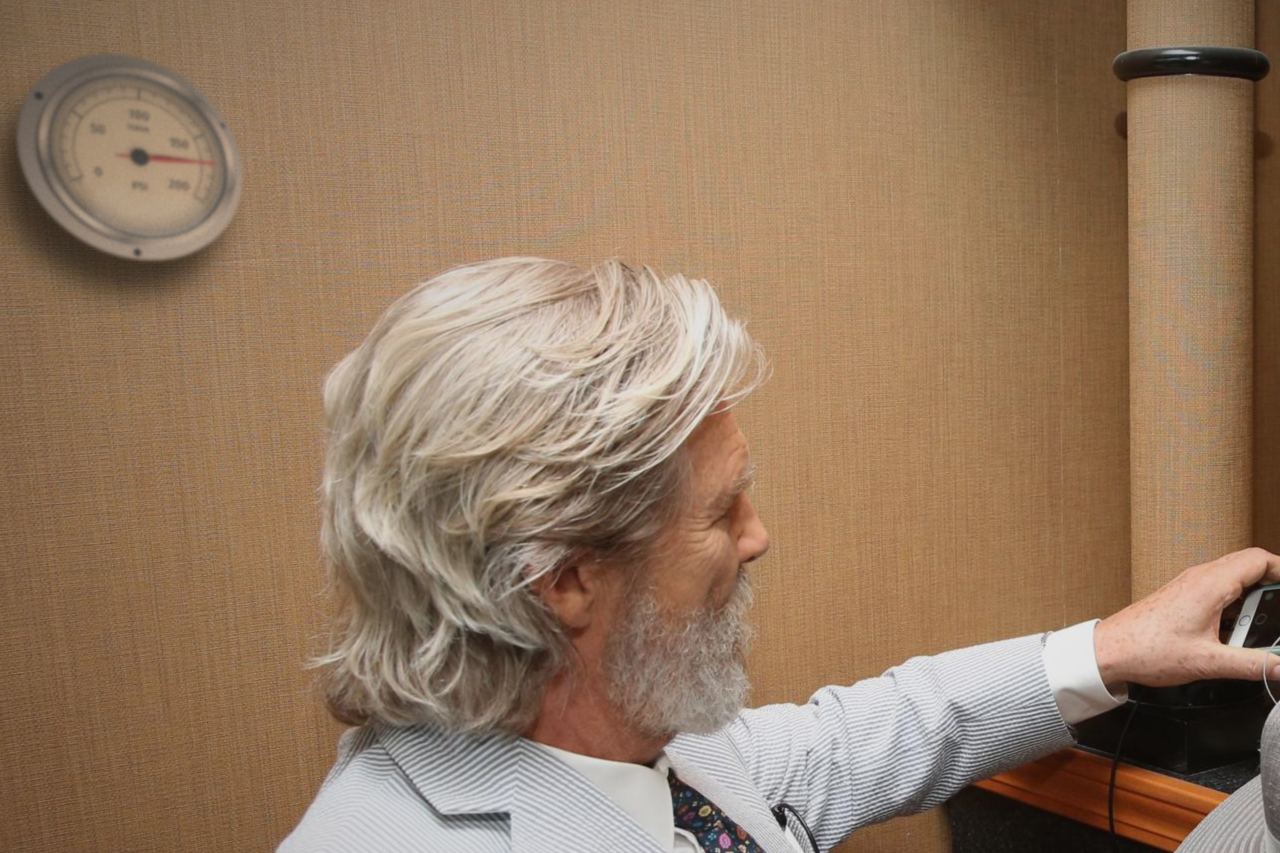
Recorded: 170 psi
